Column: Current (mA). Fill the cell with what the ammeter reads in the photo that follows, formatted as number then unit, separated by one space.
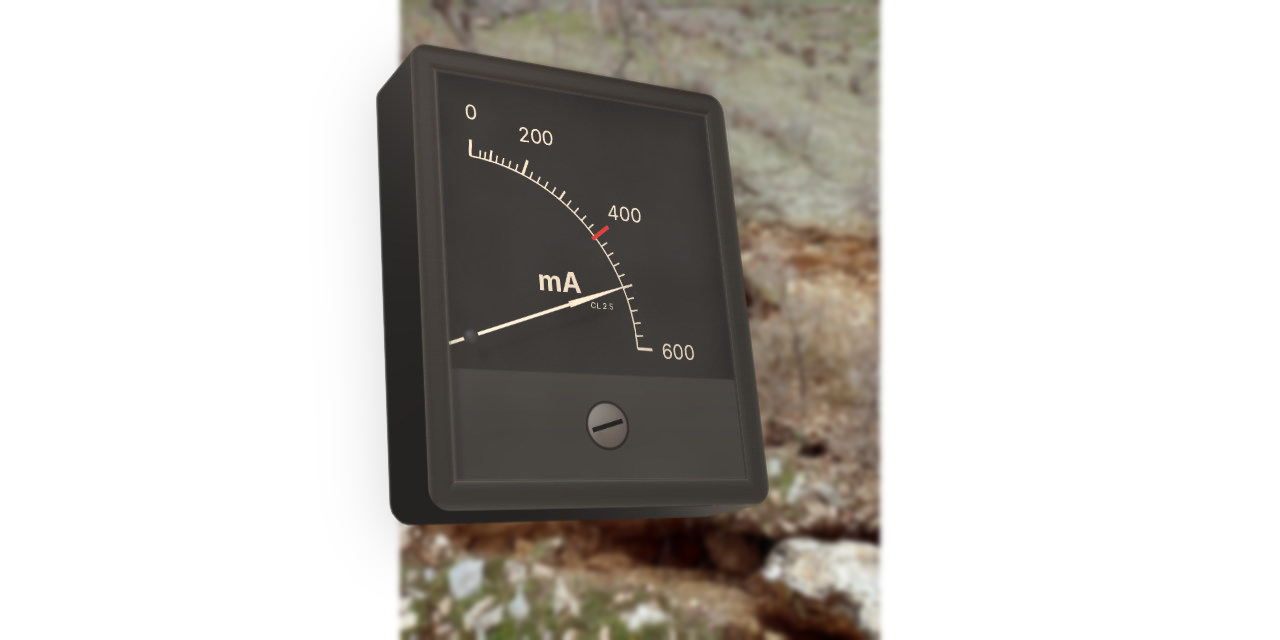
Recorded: 500 mA
